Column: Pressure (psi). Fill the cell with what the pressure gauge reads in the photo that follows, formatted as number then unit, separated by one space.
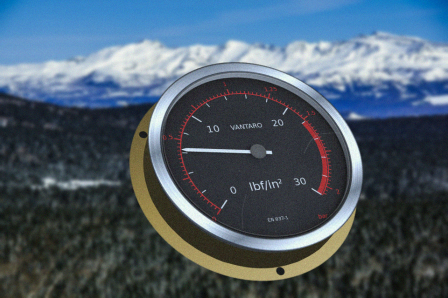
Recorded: 6 psi
